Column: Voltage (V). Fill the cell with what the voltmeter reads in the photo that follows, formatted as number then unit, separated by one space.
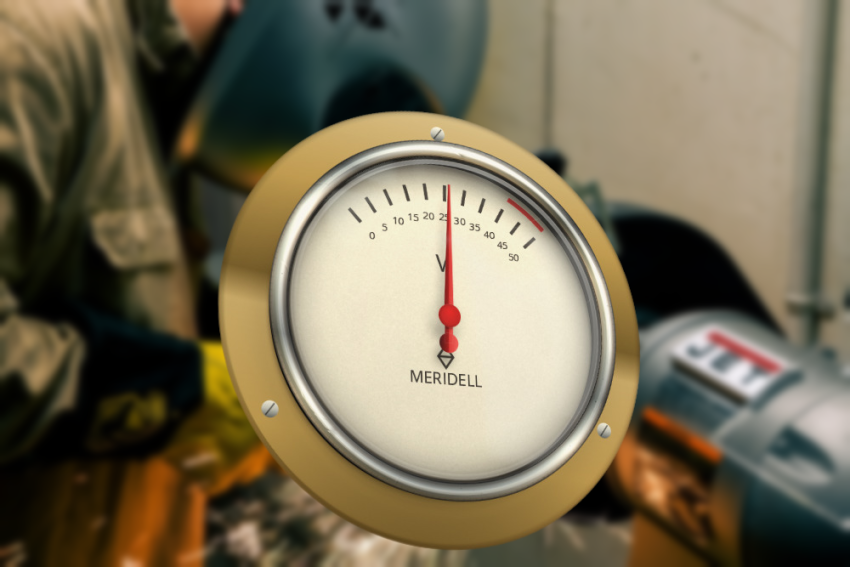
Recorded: 25 V
